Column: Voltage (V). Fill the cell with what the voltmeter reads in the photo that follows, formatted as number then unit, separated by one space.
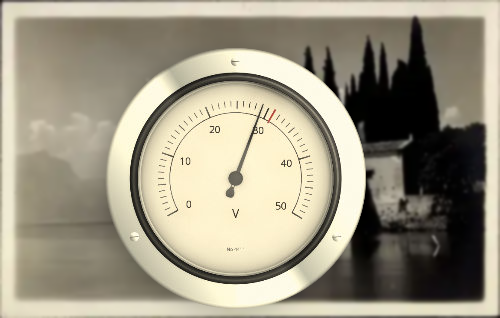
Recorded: 29 V
